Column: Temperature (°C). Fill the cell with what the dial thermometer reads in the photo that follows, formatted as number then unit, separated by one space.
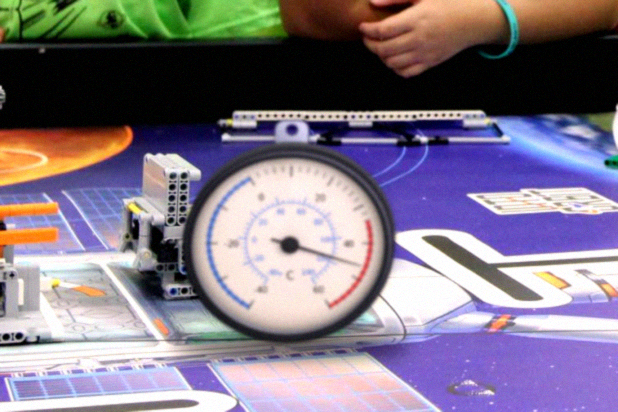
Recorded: 46 °C
